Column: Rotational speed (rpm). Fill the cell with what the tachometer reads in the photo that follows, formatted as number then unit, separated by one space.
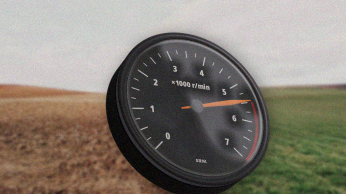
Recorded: 5500 rpm
